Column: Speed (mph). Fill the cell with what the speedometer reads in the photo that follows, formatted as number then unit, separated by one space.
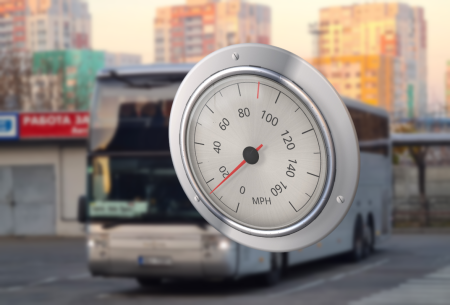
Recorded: 15 mph
